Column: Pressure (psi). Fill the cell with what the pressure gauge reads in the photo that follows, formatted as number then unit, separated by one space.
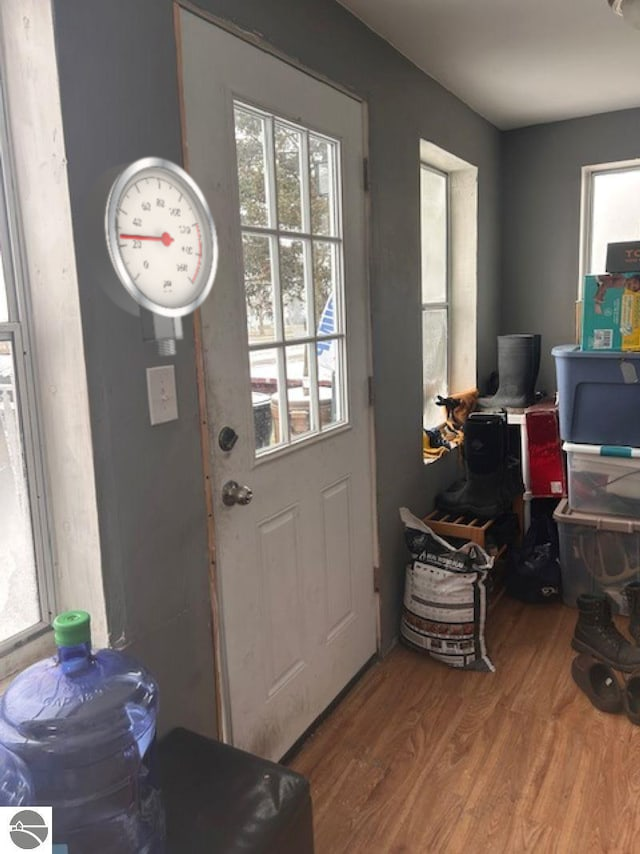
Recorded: 25 psi
